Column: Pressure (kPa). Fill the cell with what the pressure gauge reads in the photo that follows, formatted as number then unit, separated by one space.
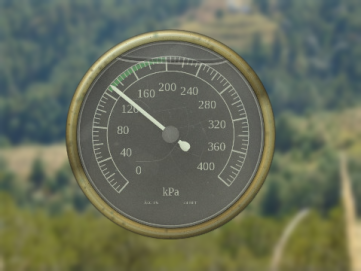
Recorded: 130 kPa
